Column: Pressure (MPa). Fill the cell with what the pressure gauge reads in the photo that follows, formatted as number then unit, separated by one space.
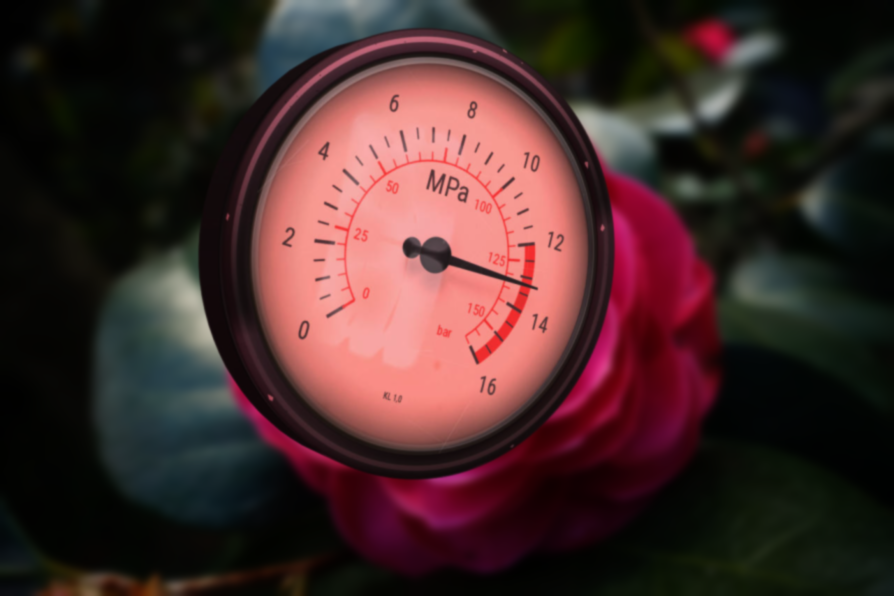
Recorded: 13.25 MPa
